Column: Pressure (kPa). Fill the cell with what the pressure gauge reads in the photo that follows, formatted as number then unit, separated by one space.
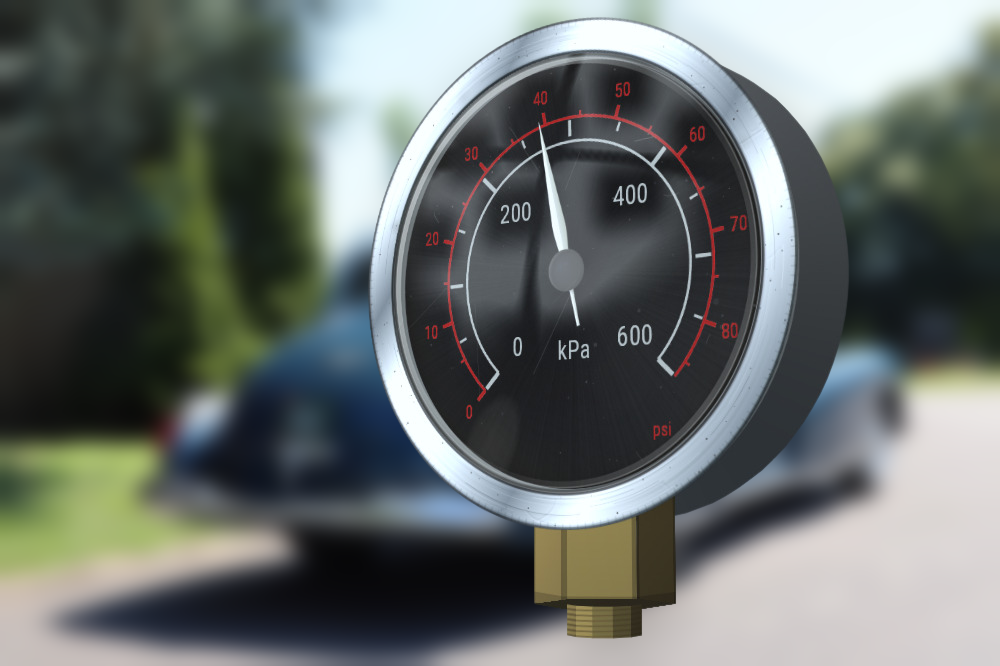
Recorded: 275 kPa
